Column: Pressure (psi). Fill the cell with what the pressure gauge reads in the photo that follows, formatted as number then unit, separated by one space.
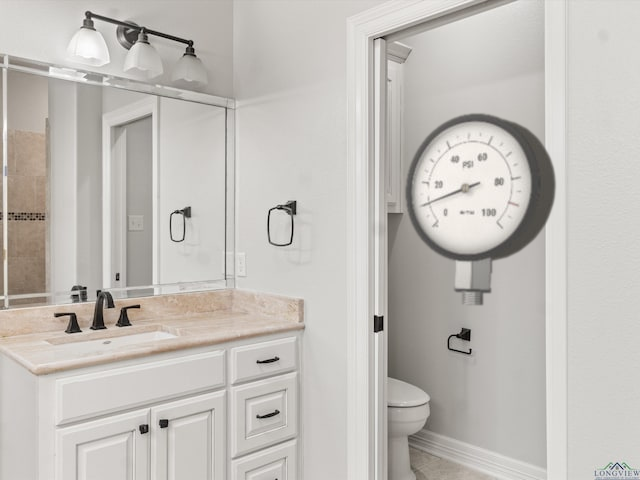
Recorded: 10 psi
